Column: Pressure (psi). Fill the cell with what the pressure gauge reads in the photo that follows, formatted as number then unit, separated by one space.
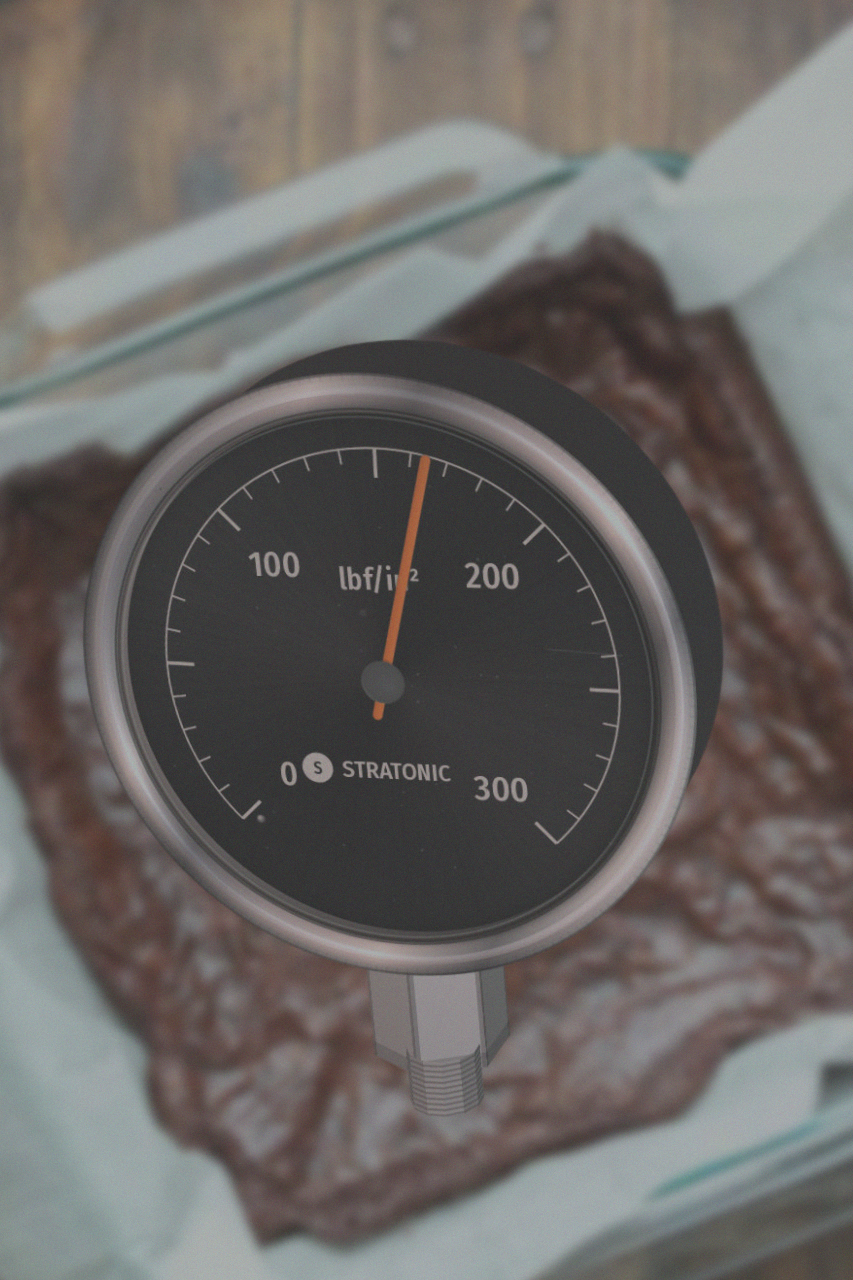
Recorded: 165 psi
